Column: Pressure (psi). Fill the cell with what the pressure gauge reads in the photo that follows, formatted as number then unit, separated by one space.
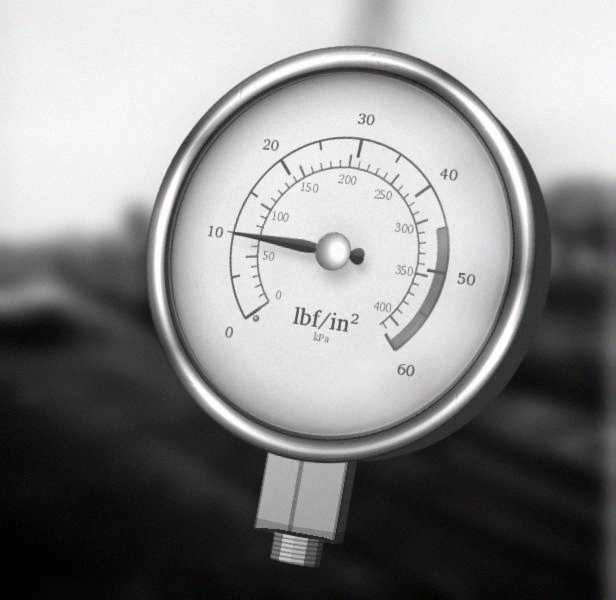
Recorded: 10 psi
